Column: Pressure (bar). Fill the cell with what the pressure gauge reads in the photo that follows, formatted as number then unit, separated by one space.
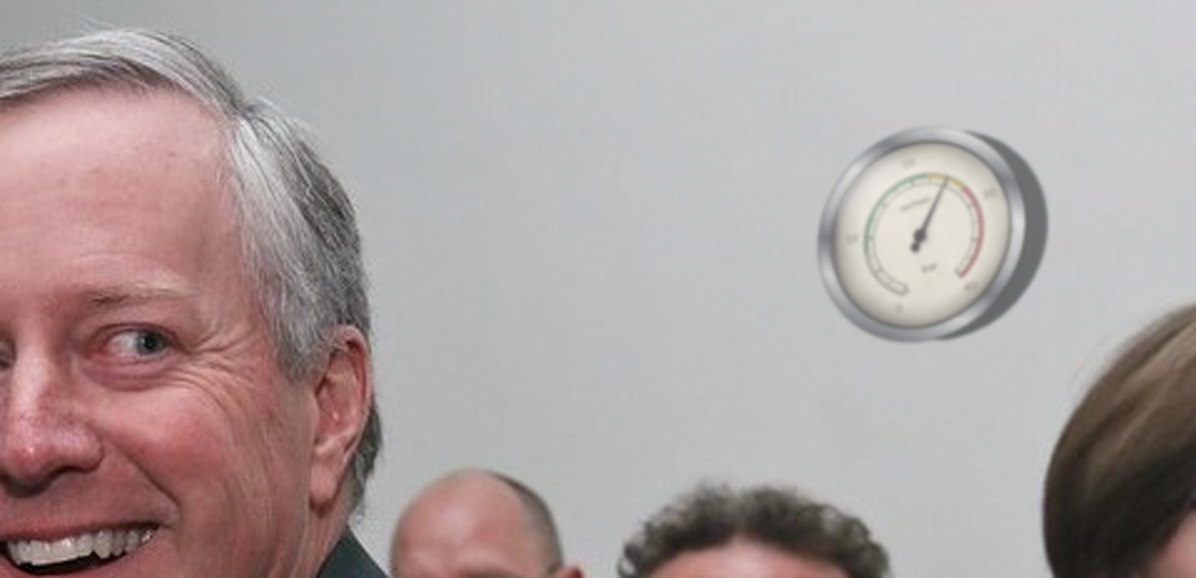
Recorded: 25 bar
